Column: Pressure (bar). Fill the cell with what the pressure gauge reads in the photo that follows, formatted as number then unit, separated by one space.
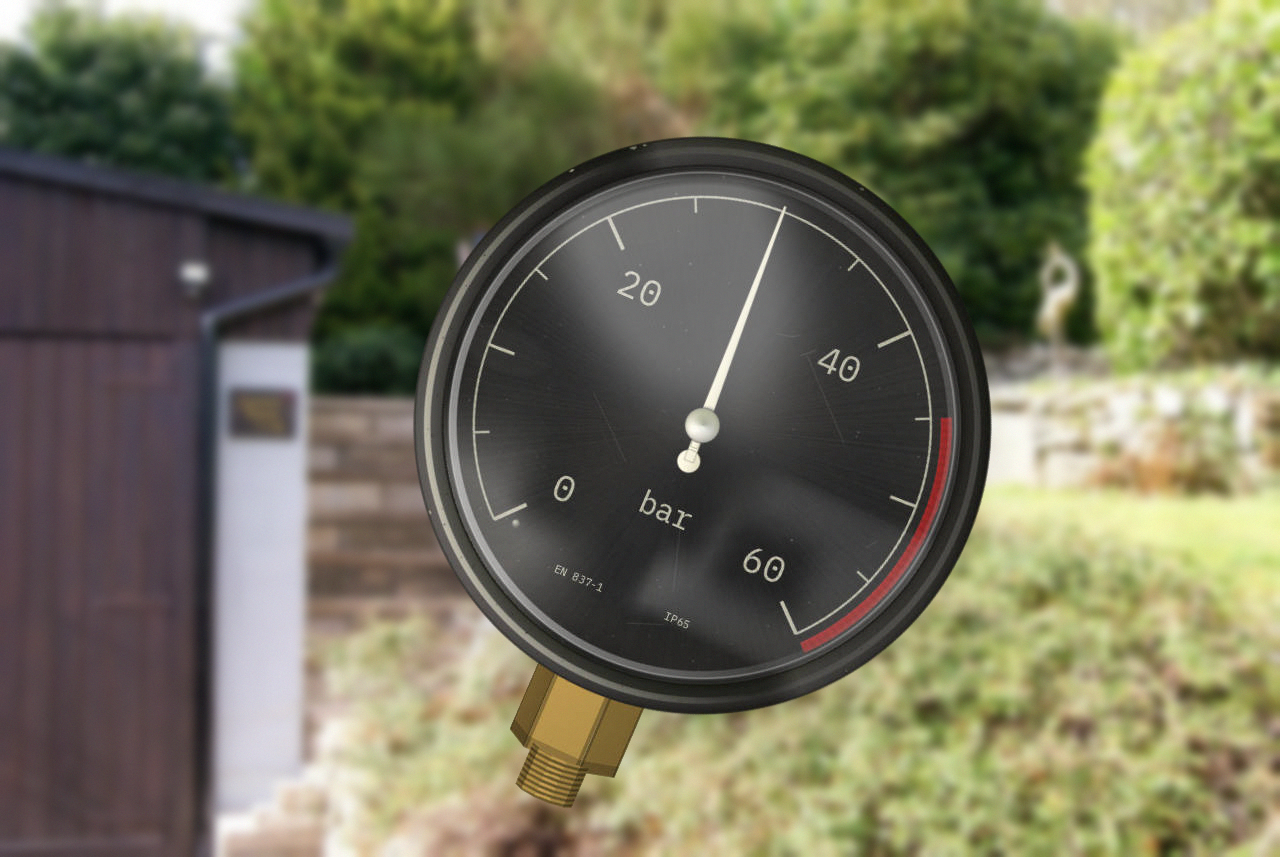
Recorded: 30 bar
